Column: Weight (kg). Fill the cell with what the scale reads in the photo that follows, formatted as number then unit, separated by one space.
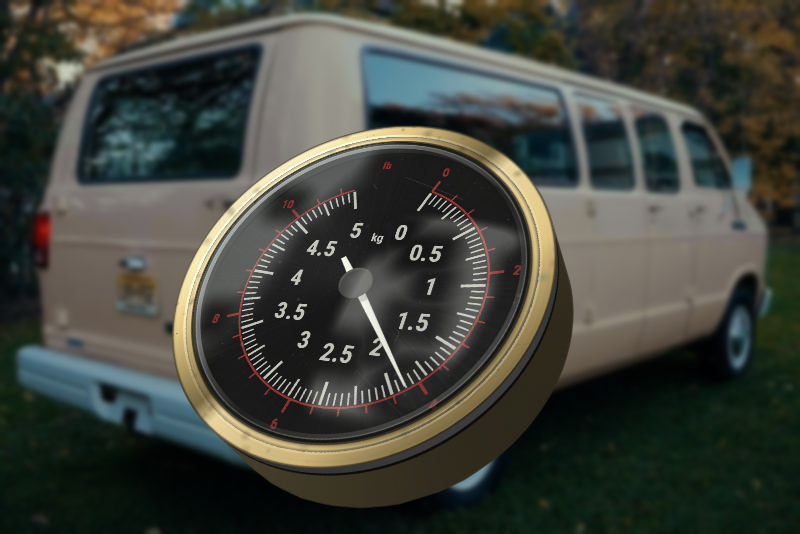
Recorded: 1.9 kg
